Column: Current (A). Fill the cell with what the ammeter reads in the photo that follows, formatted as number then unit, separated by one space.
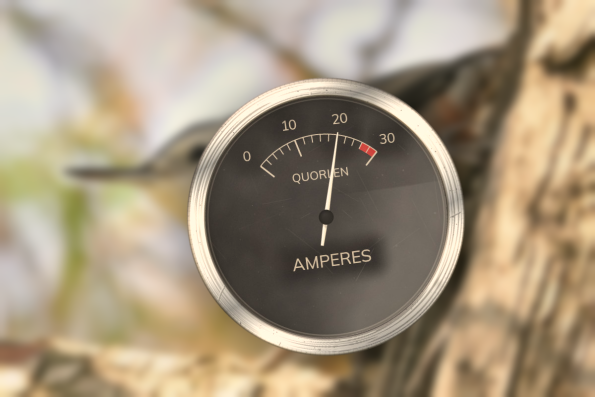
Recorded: 20 A
